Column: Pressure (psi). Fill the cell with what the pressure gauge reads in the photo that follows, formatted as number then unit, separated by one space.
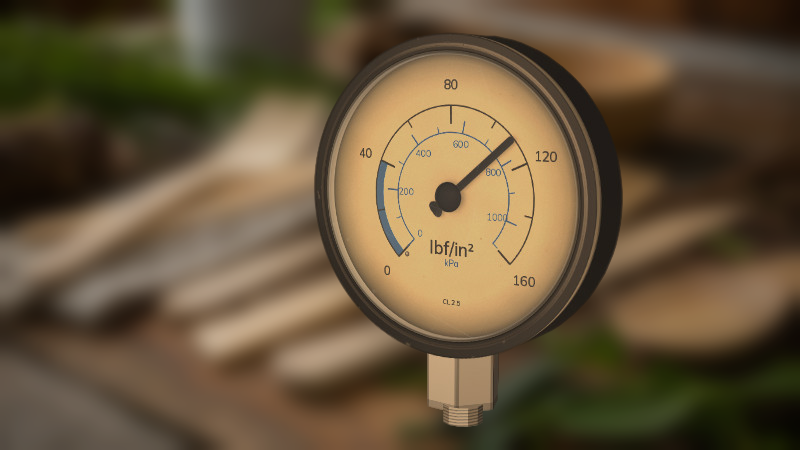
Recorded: 110 psi
